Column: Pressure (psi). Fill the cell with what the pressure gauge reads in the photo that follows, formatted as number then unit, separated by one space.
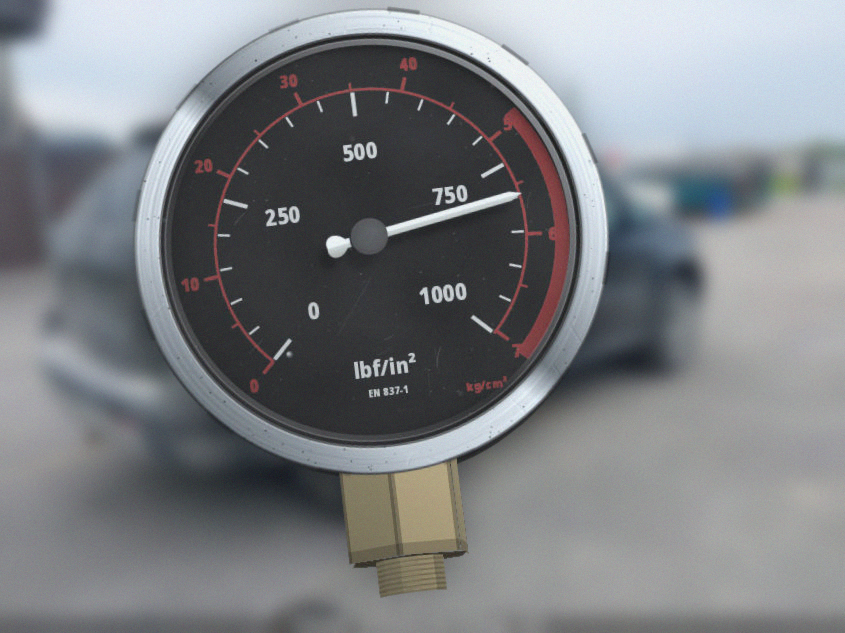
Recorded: 800 psi
